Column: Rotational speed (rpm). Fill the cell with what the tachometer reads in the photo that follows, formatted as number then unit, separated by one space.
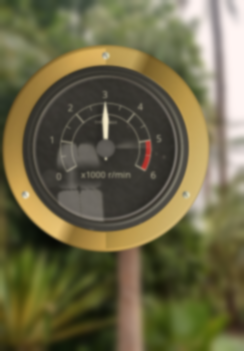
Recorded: 3000 rpm
